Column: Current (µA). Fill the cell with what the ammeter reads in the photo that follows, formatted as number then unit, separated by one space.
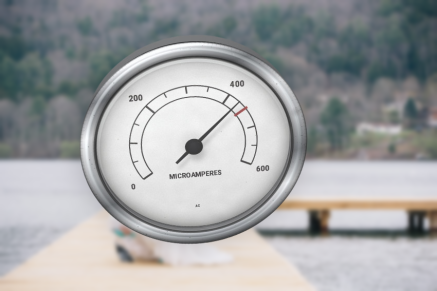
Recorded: 425 µA
